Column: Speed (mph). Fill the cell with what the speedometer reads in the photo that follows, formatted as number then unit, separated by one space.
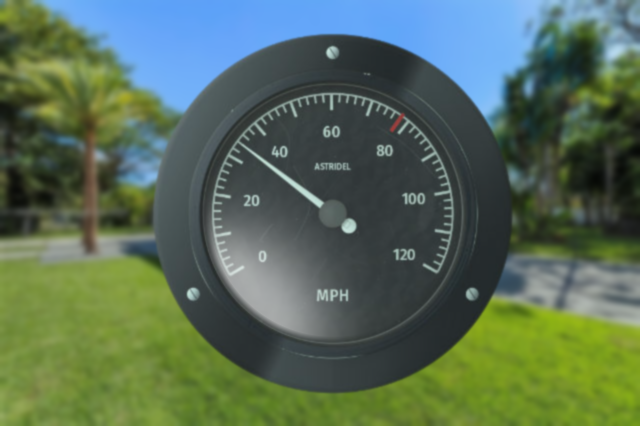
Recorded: 34 mph
